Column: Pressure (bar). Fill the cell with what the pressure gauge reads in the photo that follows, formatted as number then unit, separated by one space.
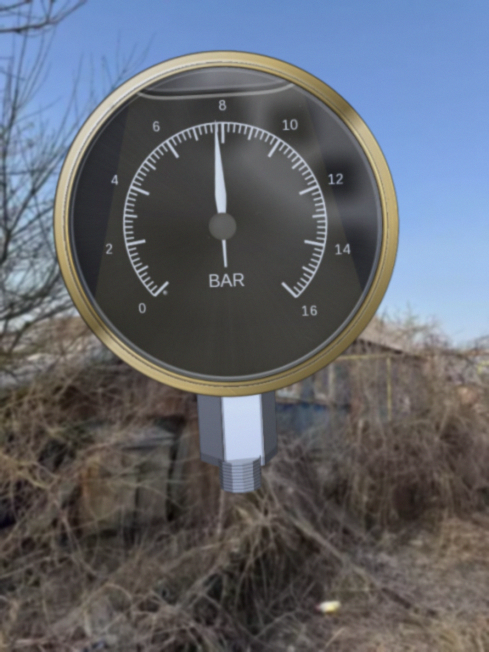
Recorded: 7.8 bar
